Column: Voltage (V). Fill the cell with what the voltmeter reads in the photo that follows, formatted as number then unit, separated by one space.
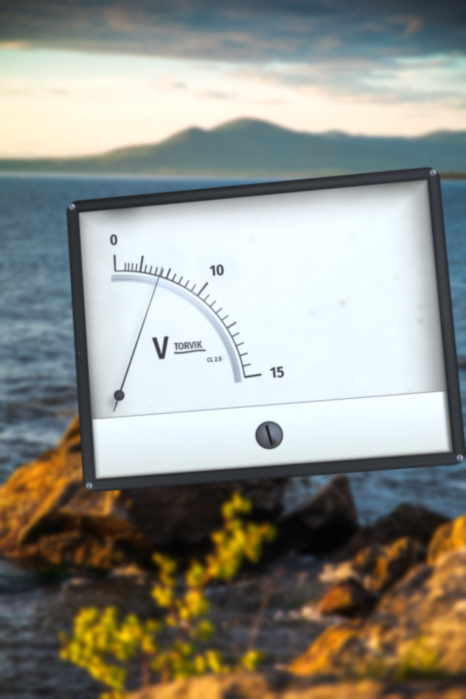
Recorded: 7 V
